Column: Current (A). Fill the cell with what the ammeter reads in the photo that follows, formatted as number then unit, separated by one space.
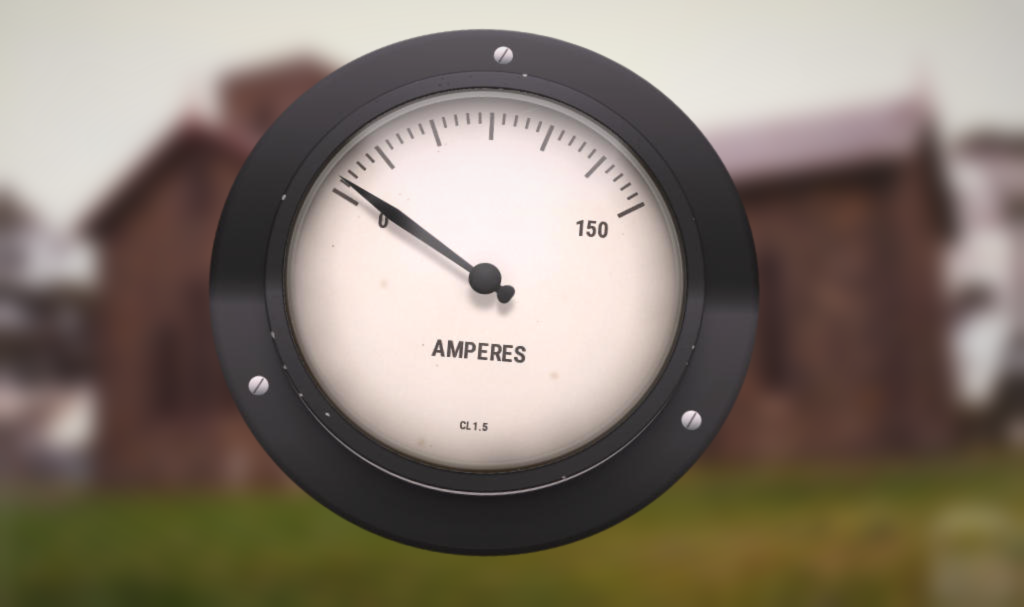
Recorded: 5 A
